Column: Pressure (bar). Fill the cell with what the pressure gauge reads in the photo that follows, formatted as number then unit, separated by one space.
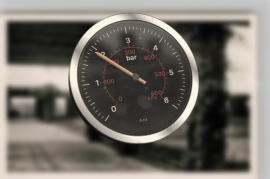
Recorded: 1.9 bar
